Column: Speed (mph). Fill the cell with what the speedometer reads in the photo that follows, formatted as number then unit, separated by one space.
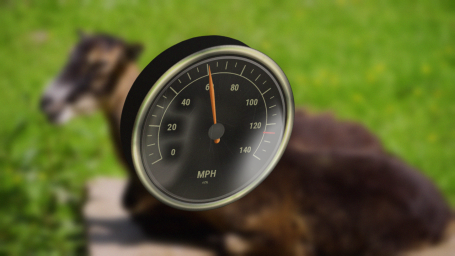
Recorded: 60 mph
